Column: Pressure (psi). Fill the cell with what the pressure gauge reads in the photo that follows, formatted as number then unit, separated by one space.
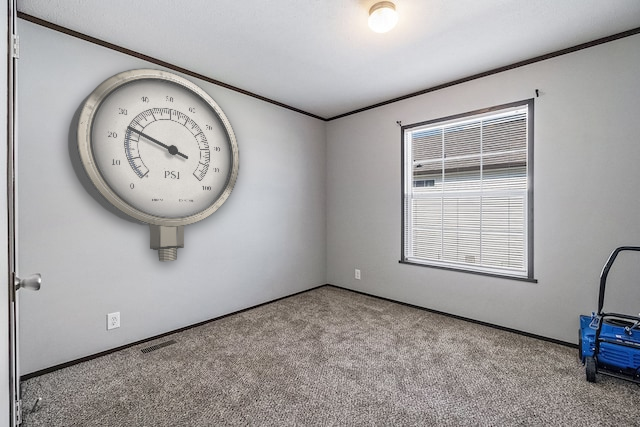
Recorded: 25 psi
